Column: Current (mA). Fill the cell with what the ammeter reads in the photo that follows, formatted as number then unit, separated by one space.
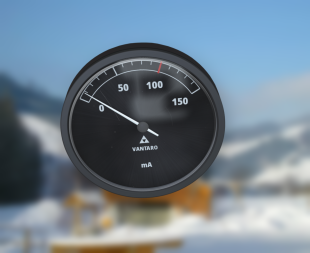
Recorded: 10 mA
